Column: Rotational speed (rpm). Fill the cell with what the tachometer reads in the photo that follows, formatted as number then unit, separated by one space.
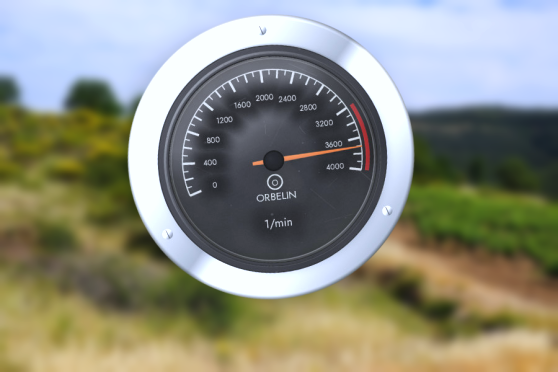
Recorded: 3700 rpm
